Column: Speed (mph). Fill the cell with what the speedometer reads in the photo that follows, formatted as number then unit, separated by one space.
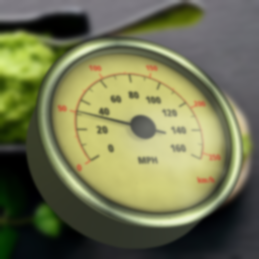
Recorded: 30 mph
